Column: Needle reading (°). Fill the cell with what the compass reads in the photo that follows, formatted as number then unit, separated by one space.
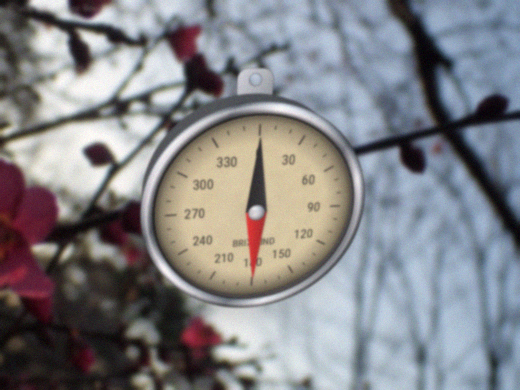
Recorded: 180 °
